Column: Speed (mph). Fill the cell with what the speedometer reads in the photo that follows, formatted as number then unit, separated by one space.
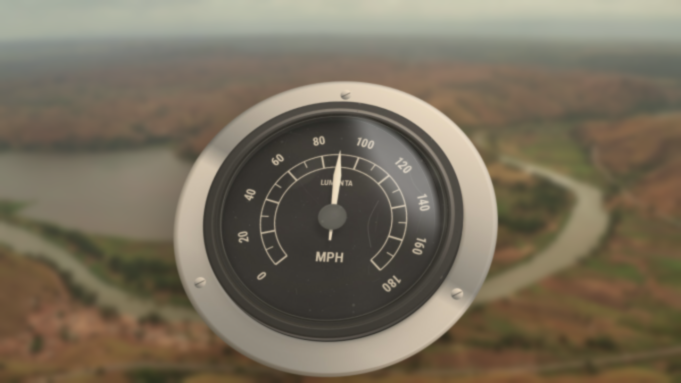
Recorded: 90 mph
